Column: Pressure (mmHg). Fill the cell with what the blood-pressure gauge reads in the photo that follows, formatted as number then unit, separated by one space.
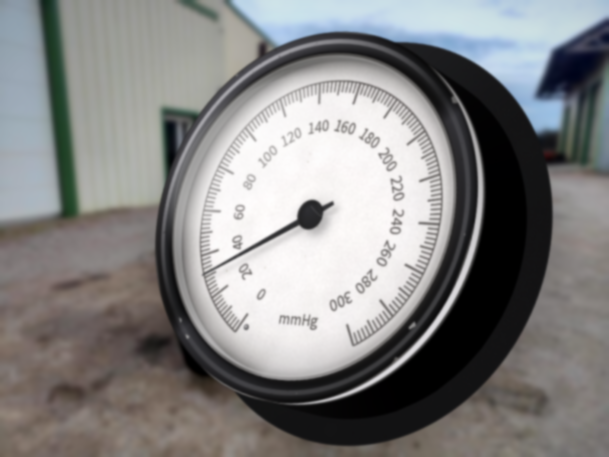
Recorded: 30 mmHg
